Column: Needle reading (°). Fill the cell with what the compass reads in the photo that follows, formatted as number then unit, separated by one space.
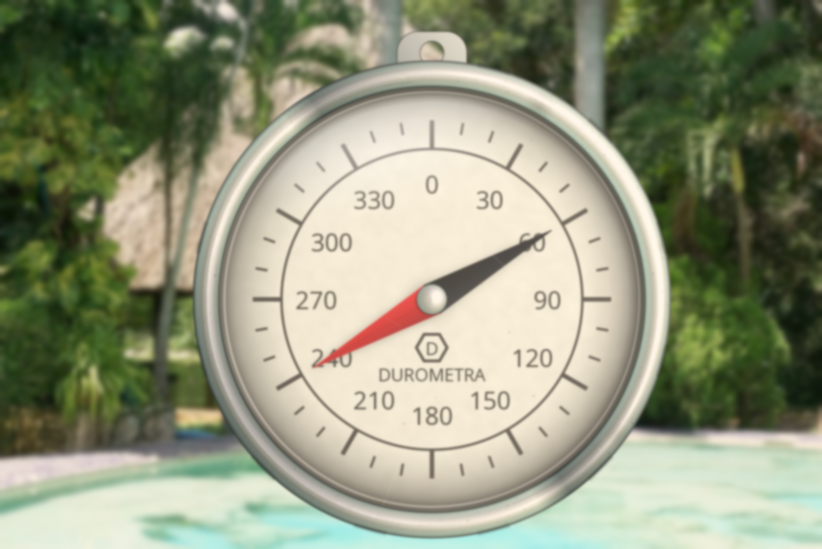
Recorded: 240 °
